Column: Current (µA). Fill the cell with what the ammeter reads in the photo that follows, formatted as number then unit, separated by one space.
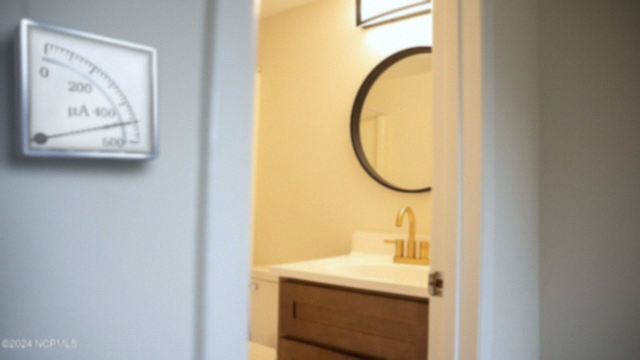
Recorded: 500 µA
